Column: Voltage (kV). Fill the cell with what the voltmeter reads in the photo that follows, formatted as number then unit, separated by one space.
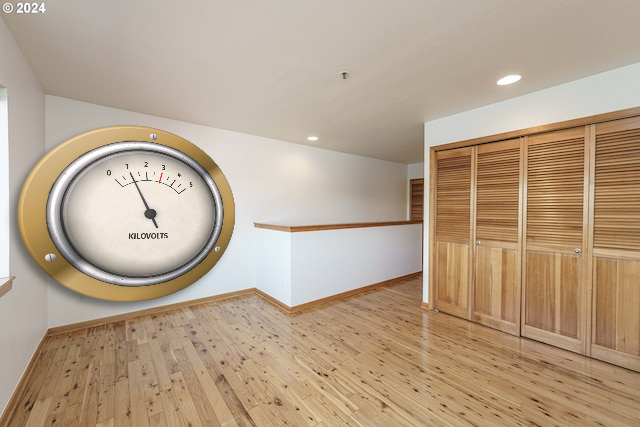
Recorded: 1 kV
